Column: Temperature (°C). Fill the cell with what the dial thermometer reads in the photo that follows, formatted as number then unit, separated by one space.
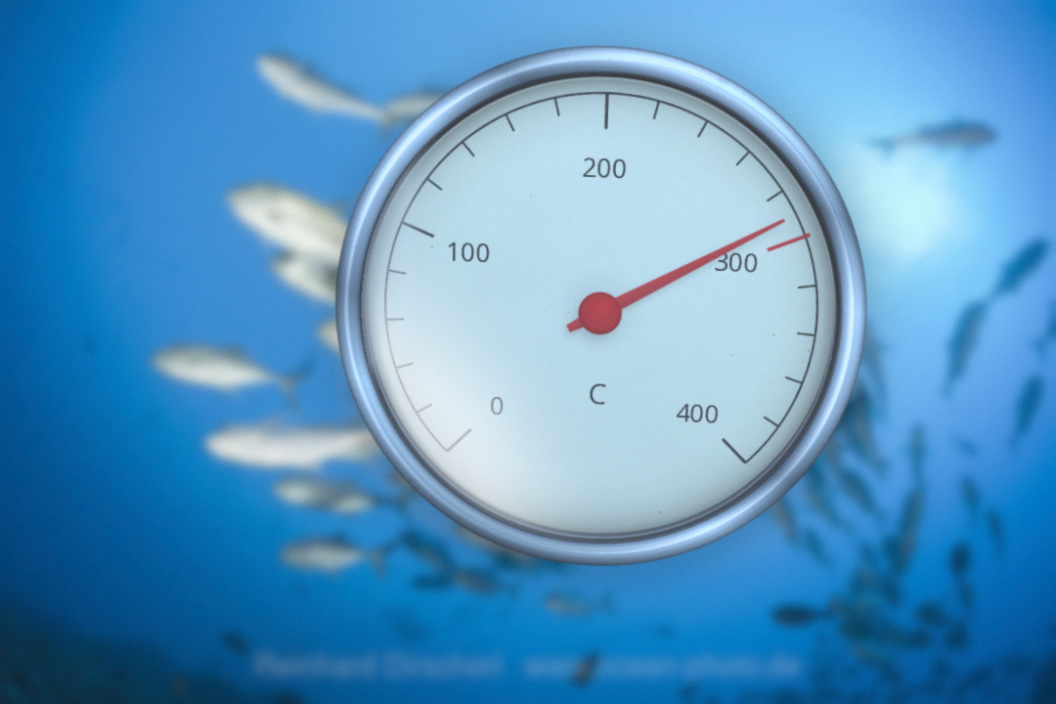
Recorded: 290 °C
